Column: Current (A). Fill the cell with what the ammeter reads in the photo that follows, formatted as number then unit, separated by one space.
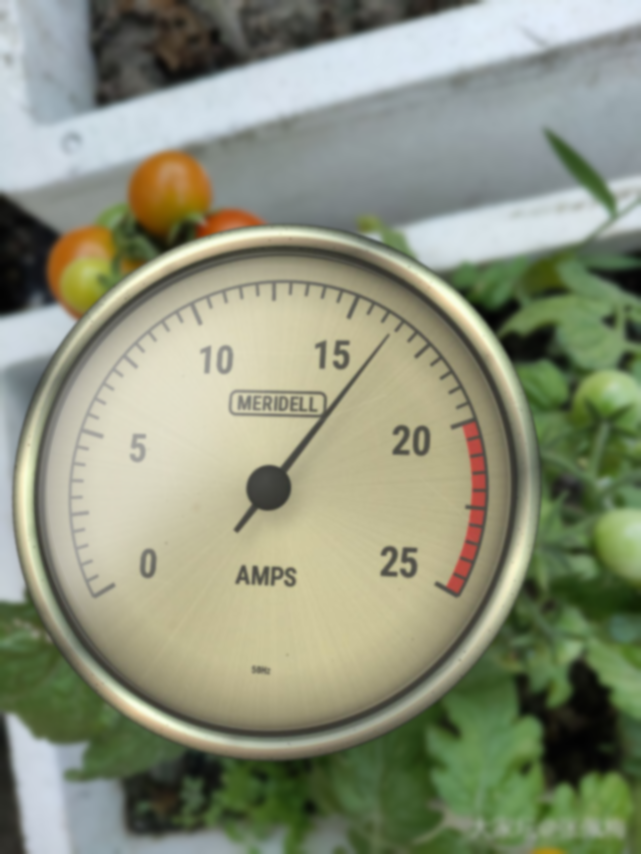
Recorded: 16.5 A
